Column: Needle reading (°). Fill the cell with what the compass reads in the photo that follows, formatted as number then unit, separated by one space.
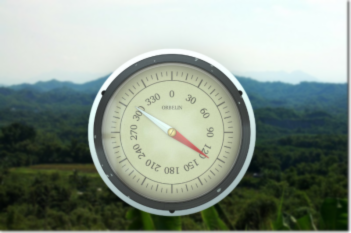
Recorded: 125 °
